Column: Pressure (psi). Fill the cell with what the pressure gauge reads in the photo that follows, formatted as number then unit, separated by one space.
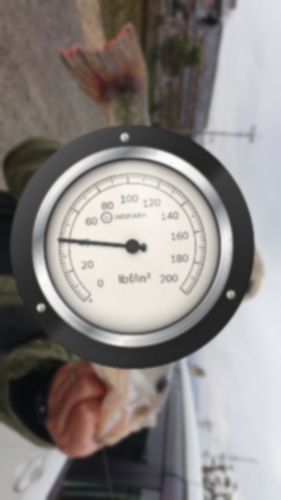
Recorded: 40 psi
